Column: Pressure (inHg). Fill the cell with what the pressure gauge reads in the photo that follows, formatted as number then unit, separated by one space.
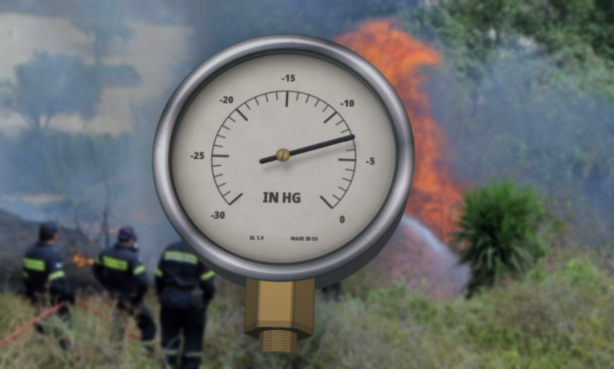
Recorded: -7 inHg
